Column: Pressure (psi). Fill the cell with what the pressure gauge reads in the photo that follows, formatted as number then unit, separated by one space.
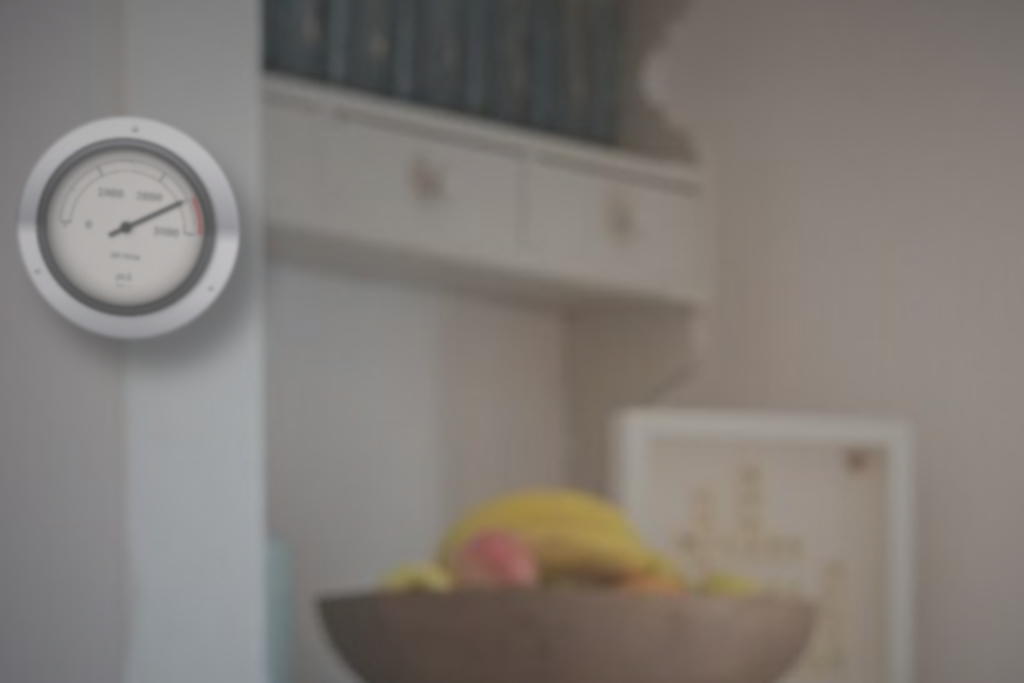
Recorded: 2500 psi
